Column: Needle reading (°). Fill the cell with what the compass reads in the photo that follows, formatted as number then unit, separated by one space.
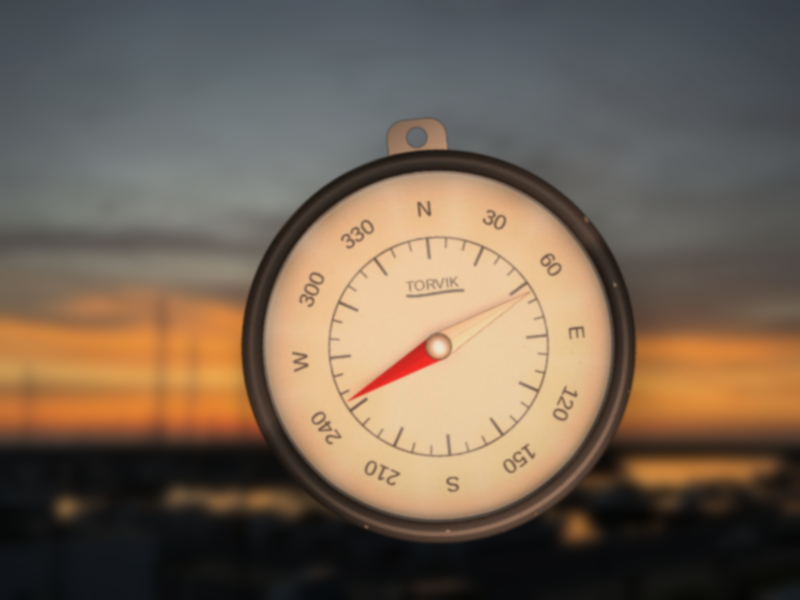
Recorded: 245 °
